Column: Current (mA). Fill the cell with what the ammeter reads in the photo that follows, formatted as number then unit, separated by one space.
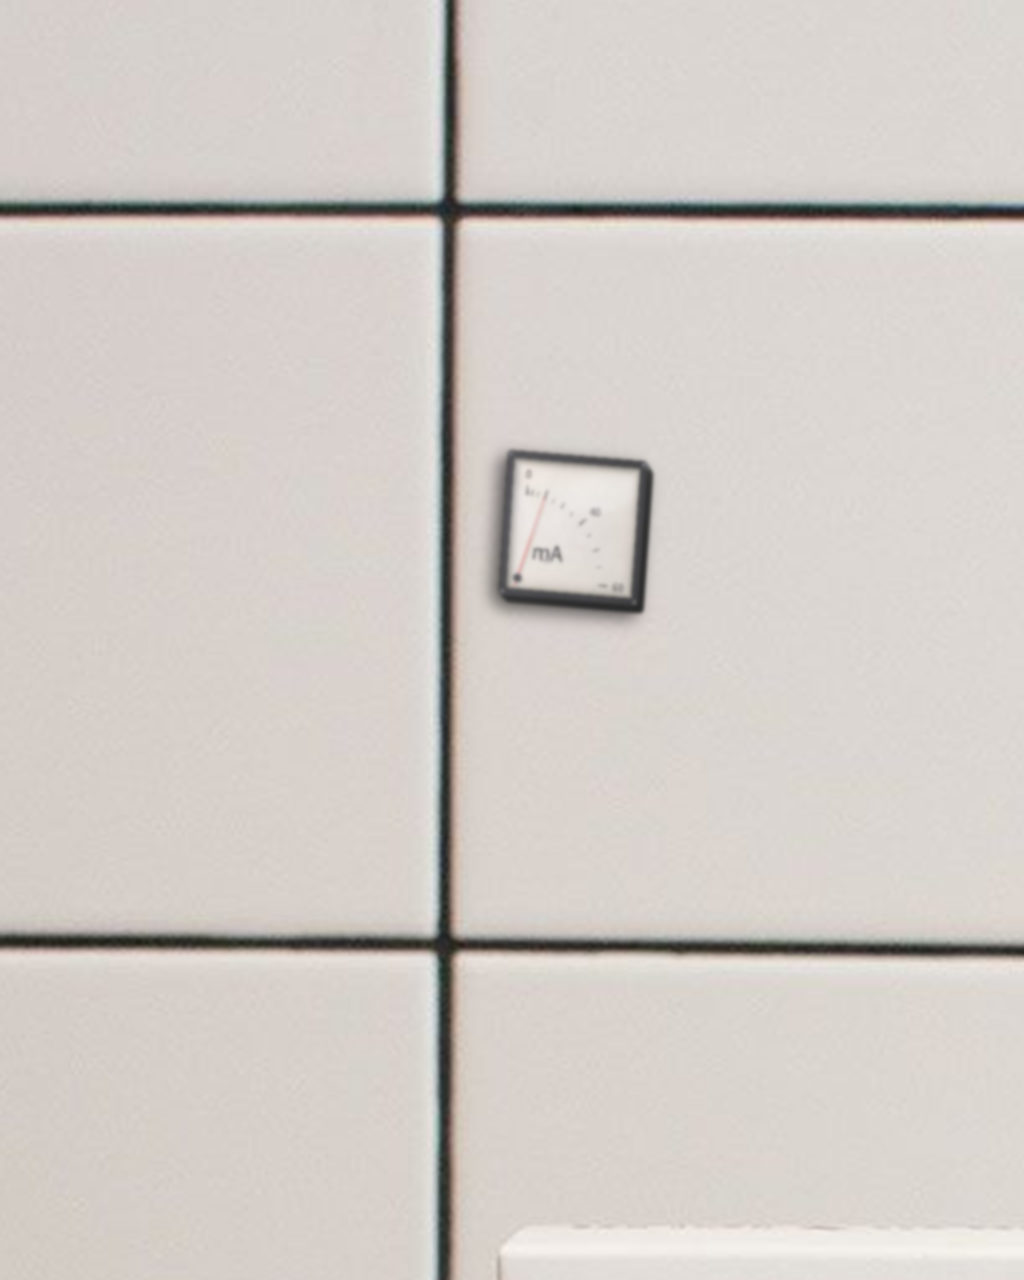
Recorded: 20 mA
